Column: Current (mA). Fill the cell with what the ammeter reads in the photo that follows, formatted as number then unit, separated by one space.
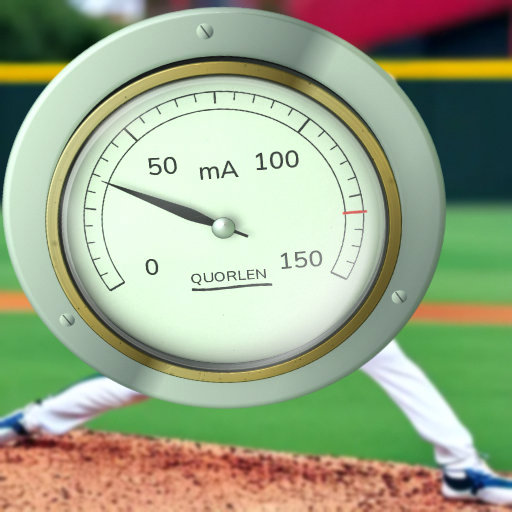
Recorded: 35 mA
